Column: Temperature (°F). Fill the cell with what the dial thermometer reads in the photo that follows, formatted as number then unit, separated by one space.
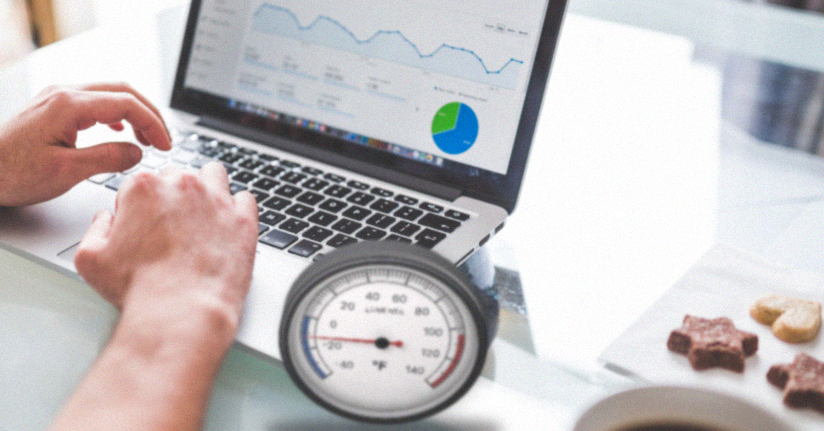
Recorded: -10 °F
